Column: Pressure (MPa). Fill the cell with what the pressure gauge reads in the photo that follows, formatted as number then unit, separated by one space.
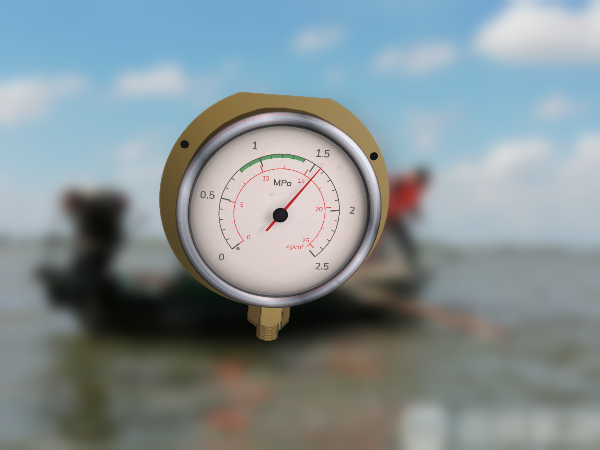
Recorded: 1.55 MPa
